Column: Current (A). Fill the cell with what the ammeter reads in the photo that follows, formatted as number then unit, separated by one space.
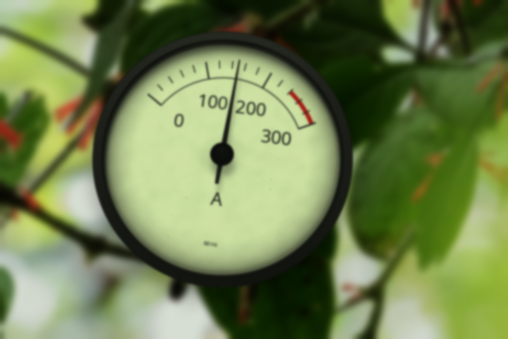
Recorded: 150 A
